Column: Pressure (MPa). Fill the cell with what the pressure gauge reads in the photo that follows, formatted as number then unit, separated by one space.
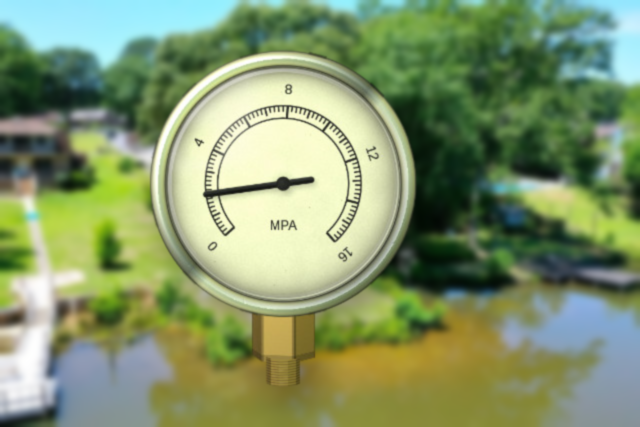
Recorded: 2 MPa
